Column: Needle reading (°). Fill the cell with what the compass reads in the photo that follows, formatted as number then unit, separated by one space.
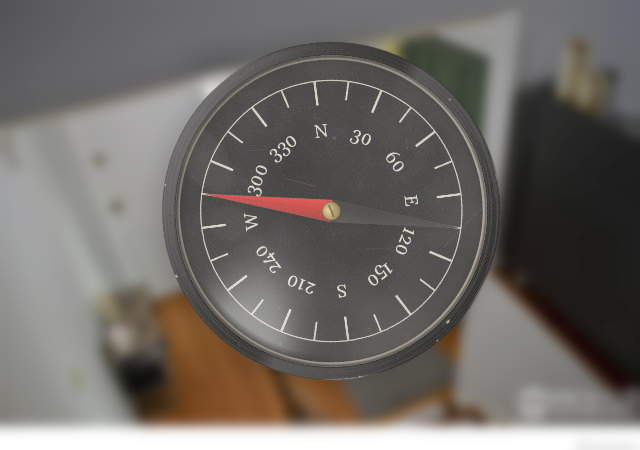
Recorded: 285 °
